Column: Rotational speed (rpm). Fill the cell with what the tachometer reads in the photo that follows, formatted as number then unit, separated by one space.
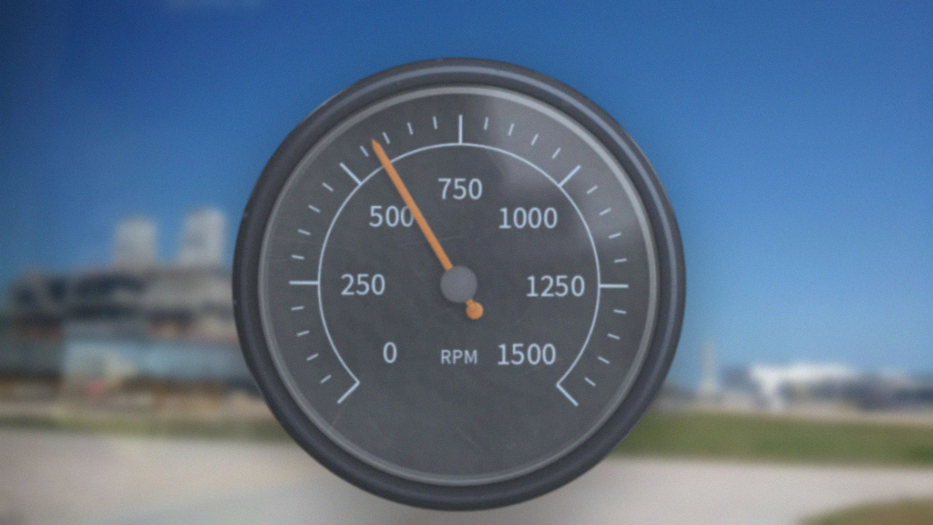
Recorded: 575 rpm
